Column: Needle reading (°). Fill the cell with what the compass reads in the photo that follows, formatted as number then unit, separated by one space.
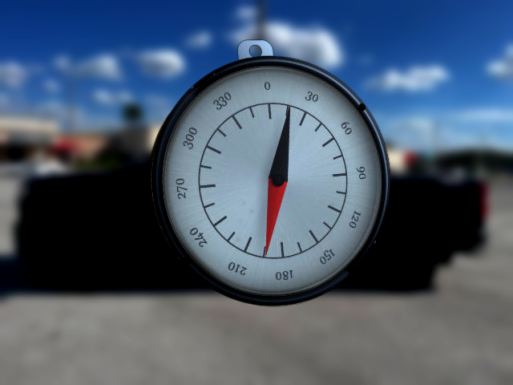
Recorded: 195 °
